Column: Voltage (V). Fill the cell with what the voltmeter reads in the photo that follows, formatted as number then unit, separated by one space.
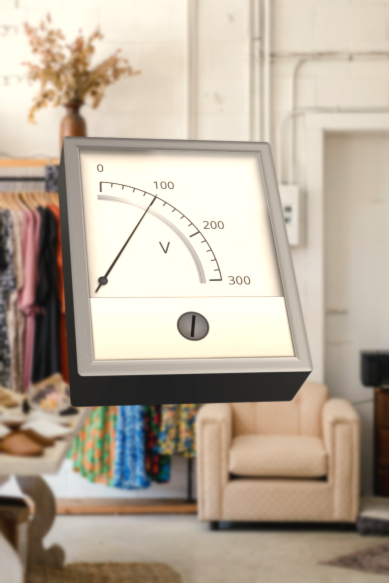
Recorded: 100 V
